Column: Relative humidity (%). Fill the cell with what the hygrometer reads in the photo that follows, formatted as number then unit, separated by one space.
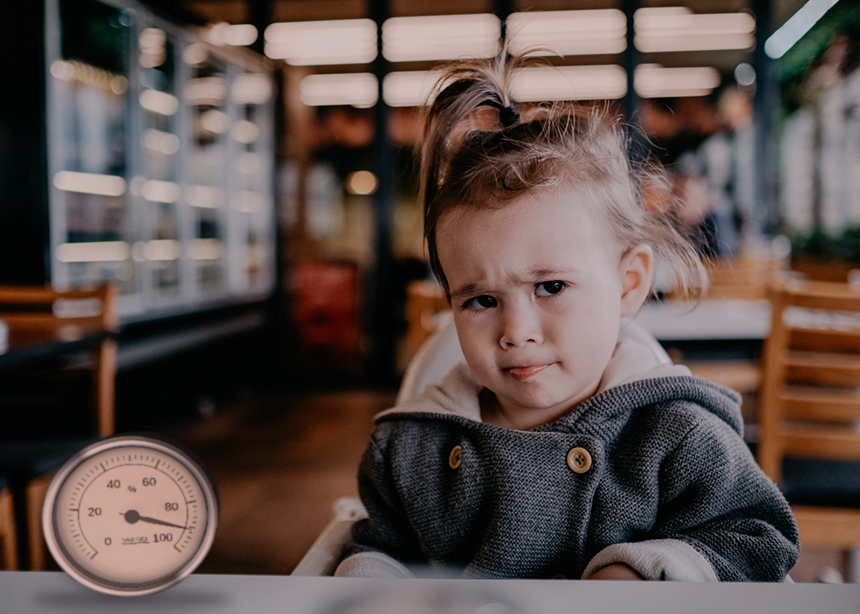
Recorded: 90 %
